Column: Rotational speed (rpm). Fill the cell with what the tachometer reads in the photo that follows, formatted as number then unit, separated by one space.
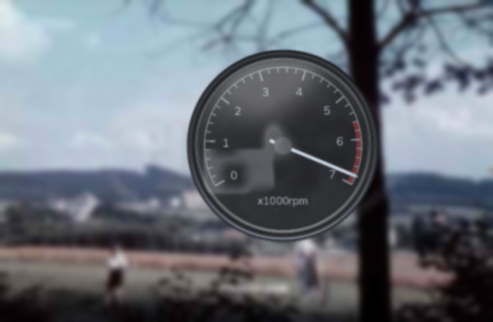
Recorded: 6800 rpm
